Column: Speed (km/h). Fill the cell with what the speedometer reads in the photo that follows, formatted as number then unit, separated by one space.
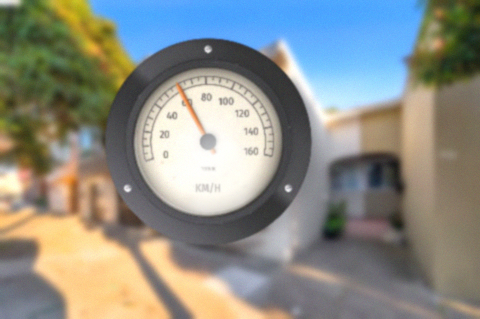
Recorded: 60 km/h
